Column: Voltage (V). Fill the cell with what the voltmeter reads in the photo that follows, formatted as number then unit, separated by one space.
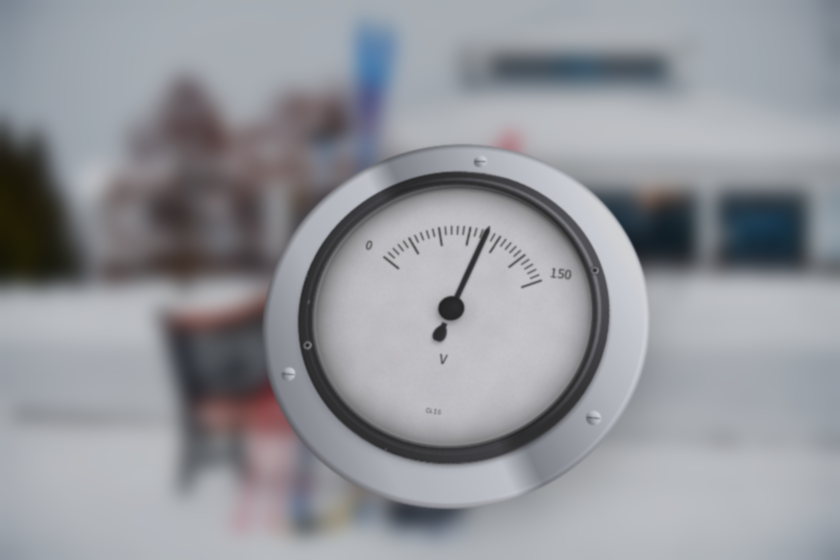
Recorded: 90 V
